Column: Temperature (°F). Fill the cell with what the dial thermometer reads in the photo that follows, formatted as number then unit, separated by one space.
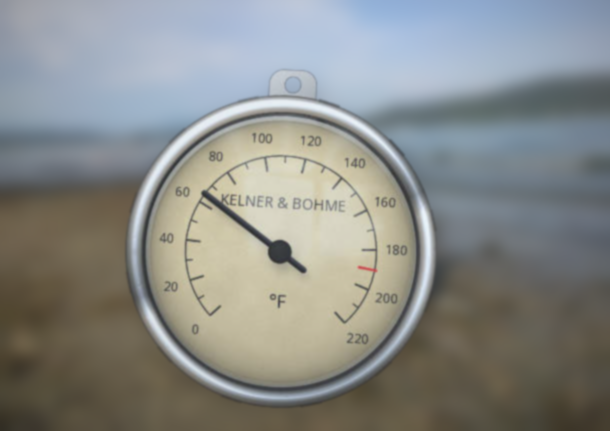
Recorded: 65 °F
